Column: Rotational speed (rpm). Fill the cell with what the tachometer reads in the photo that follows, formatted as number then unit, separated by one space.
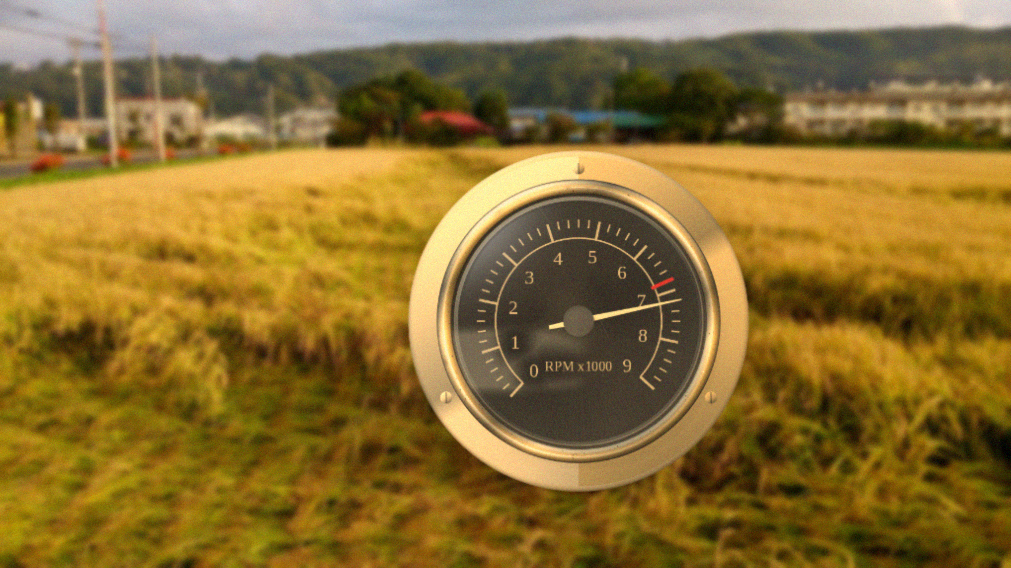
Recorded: 7200 rpm
